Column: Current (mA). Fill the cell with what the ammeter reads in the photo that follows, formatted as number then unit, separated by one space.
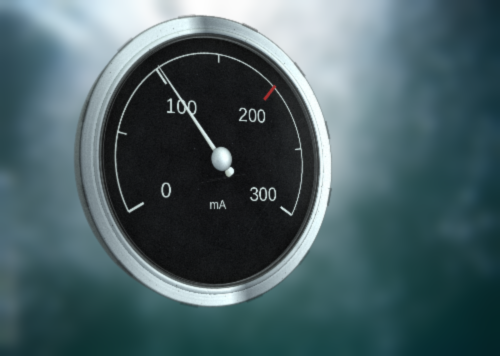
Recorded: 100 mA
